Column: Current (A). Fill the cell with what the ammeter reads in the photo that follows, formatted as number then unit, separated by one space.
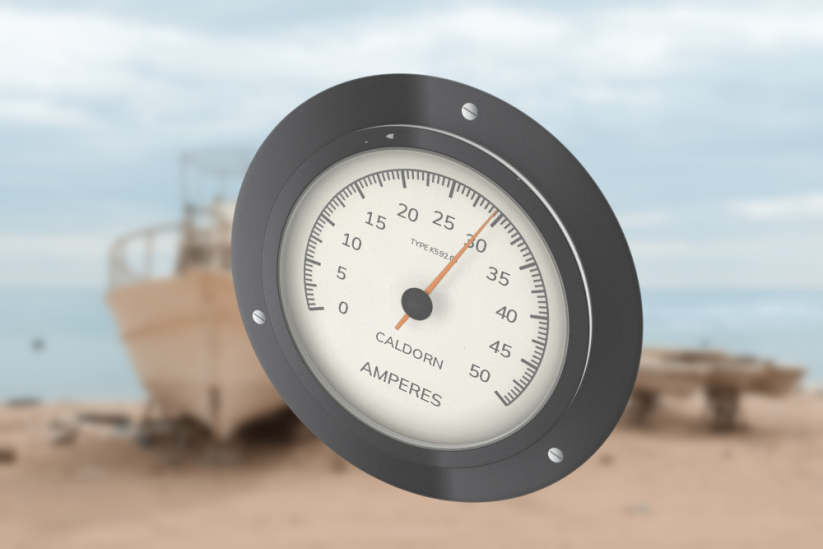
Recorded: 29.5 A
